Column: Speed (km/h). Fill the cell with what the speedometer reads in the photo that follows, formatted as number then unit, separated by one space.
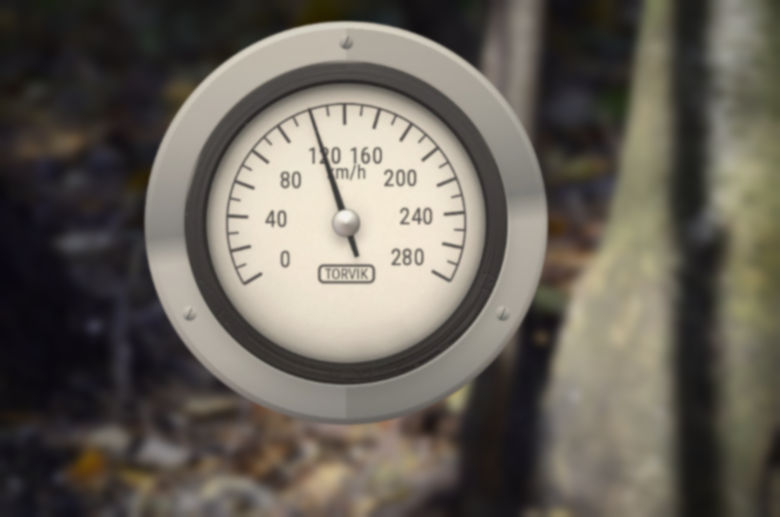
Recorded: 120 km/h
